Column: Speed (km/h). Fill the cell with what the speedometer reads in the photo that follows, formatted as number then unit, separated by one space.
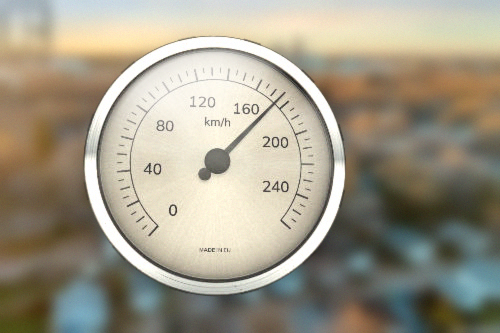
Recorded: 175 km/h
